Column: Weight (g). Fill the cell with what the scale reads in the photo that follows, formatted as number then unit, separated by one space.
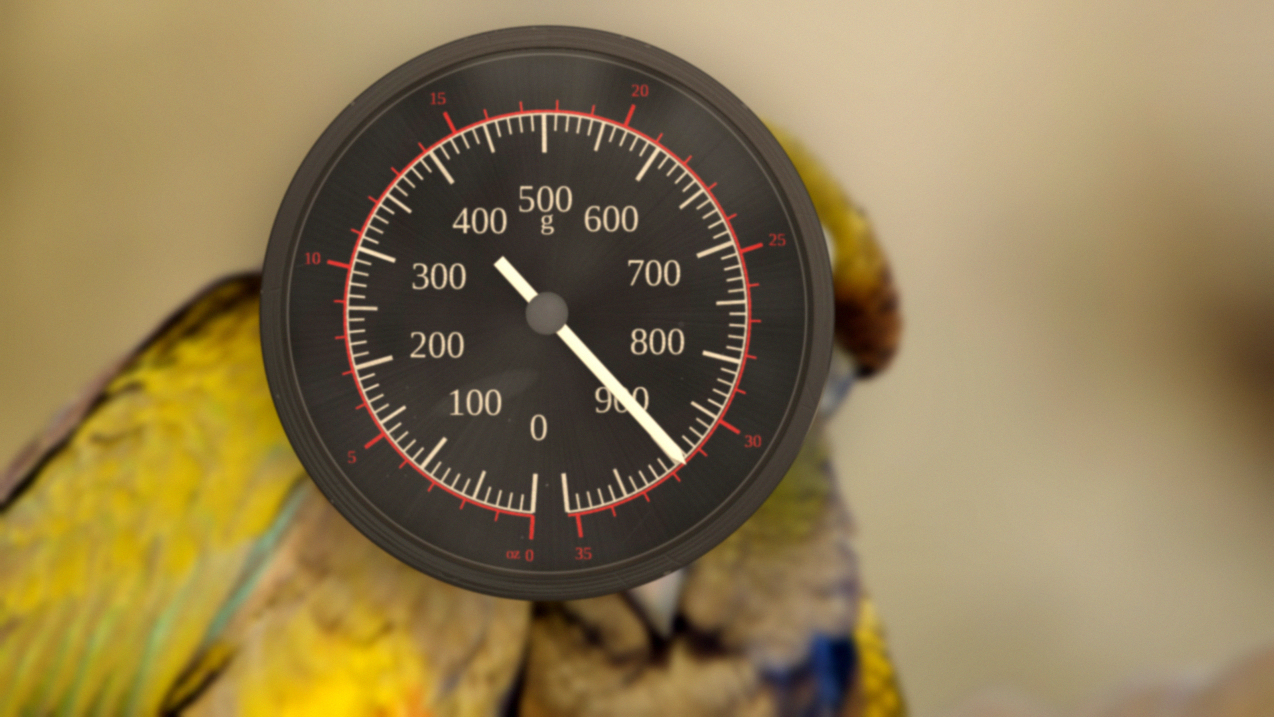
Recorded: 895 g
